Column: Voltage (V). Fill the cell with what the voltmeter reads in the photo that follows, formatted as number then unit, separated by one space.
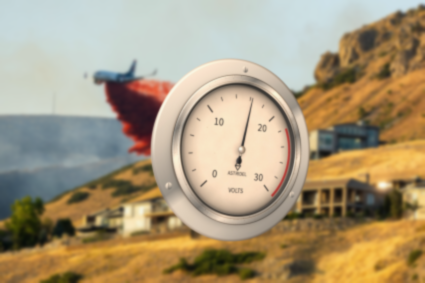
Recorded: 16 V
